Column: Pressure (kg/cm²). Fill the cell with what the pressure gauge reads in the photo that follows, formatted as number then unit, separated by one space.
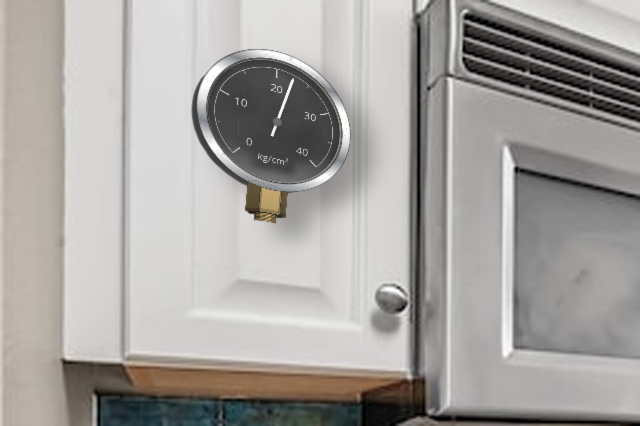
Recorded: 22.5 kg/cm²
